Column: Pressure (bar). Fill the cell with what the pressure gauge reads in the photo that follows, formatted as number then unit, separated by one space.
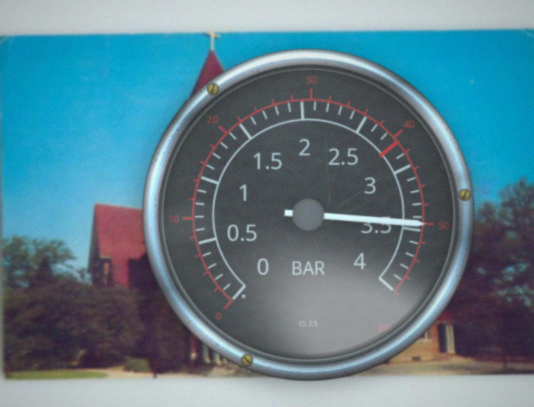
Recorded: 3.45 bar
